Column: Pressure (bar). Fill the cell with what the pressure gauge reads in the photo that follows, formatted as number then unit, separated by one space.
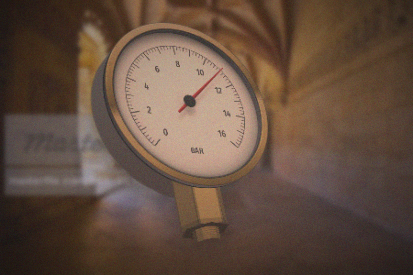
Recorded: 11 bar
